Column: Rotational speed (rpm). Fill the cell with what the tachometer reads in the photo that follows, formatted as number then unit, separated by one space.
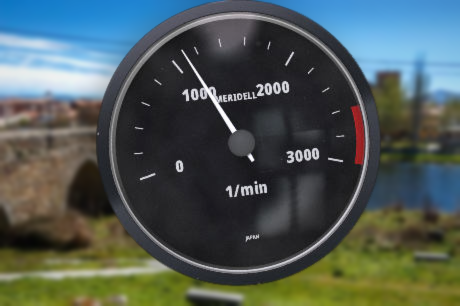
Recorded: 1100 rpm
